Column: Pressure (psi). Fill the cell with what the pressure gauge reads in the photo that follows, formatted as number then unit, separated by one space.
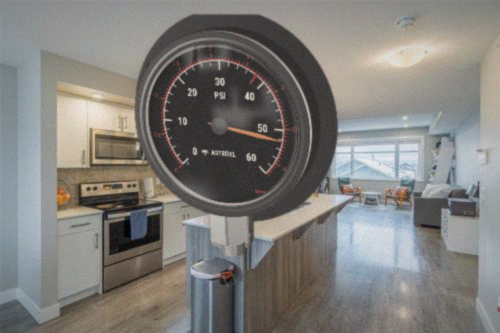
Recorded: 52 psi
